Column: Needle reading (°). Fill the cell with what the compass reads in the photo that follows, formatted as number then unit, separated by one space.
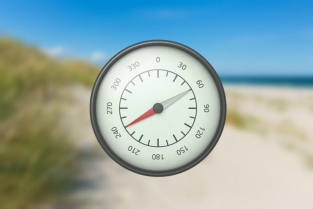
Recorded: 240 °
